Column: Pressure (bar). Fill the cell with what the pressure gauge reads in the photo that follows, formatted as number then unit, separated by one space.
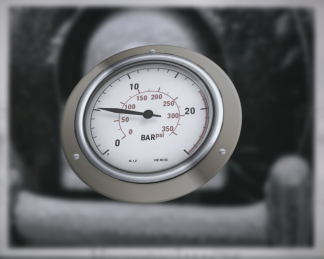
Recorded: 5 bar
